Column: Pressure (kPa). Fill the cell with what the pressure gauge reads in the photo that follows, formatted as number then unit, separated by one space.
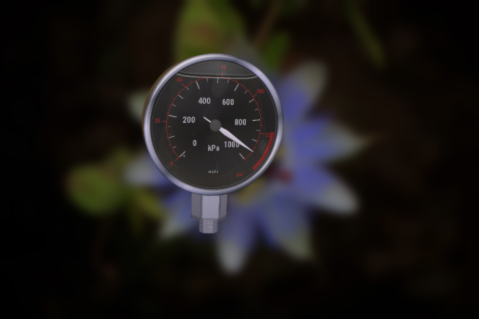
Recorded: 950 kPa
